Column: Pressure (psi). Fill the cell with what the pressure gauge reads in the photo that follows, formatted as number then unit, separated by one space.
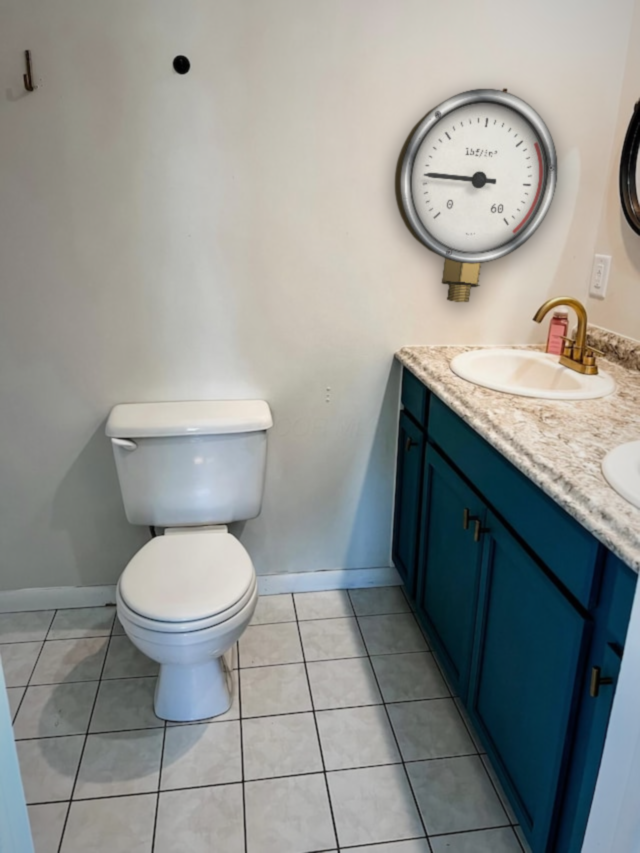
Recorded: 10 psi
